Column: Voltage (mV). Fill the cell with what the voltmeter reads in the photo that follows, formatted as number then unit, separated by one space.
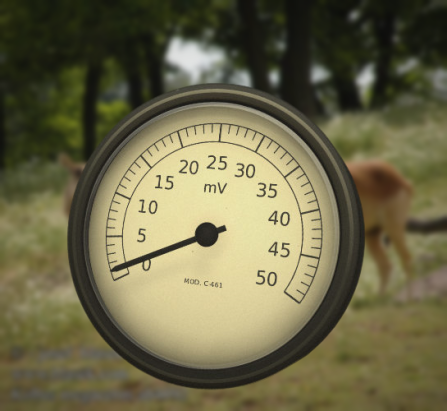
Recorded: 1 mV
